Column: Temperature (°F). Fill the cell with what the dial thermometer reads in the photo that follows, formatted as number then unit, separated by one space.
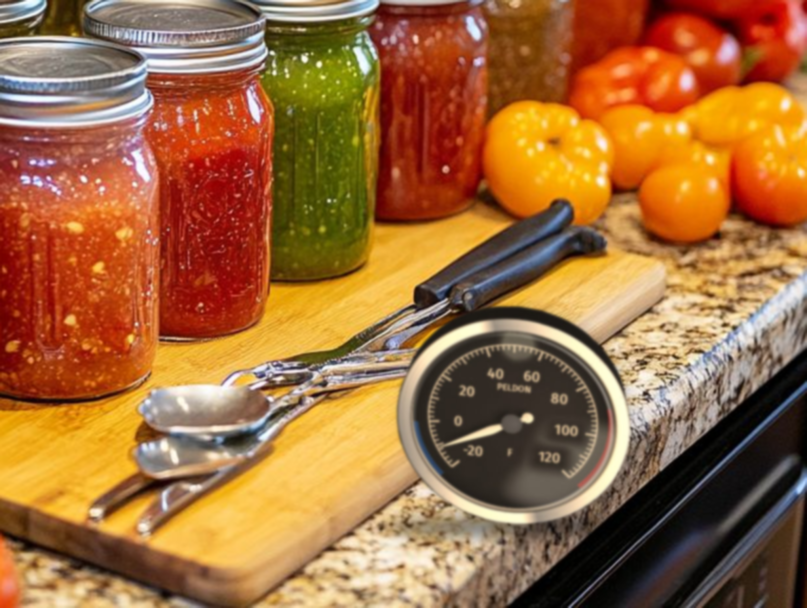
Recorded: -10 °F
